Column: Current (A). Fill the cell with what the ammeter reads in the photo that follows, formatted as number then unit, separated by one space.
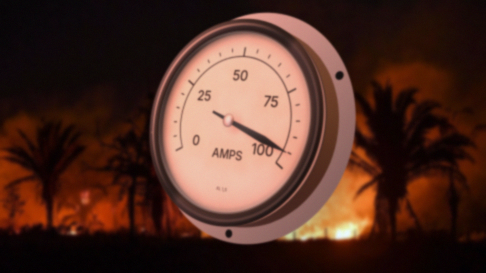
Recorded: 95 A
